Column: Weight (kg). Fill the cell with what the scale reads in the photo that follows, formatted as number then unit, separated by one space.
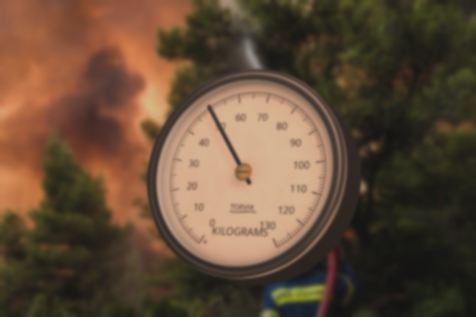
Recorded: 50 kg
